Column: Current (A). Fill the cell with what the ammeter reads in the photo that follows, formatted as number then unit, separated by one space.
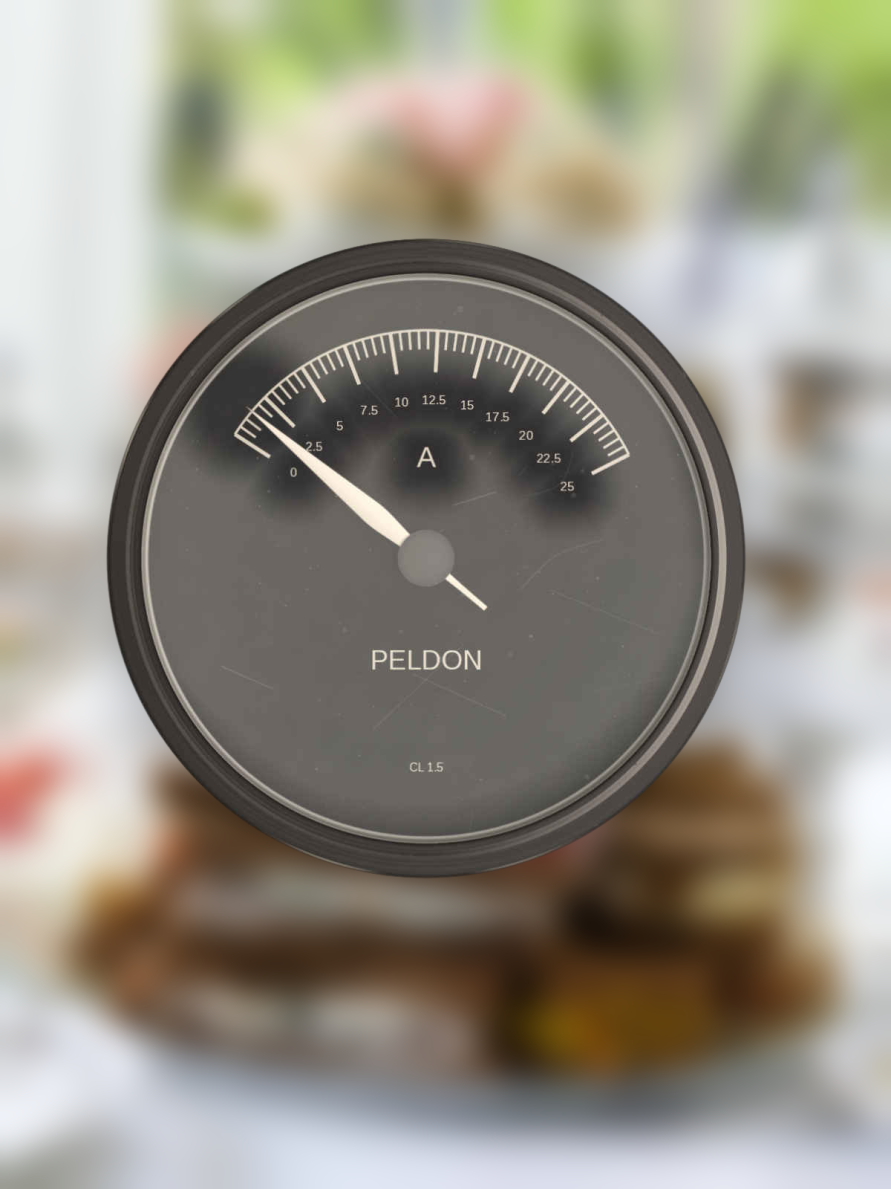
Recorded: 1.5 A
